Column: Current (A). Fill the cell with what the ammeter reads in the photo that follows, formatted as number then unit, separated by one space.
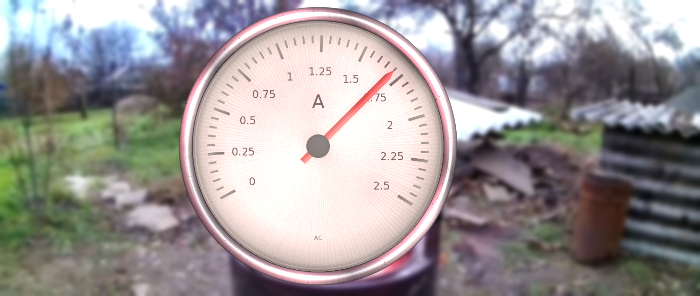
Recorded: 1.7 A
